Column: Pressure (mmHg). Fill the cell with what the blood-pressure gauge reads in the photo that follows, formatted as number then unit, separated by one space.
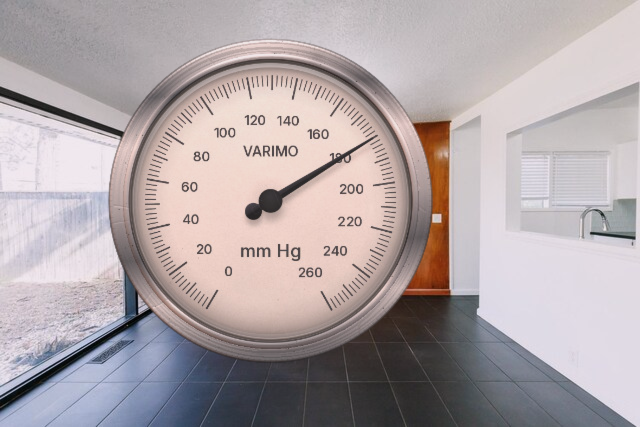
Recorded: 180 mmHg
